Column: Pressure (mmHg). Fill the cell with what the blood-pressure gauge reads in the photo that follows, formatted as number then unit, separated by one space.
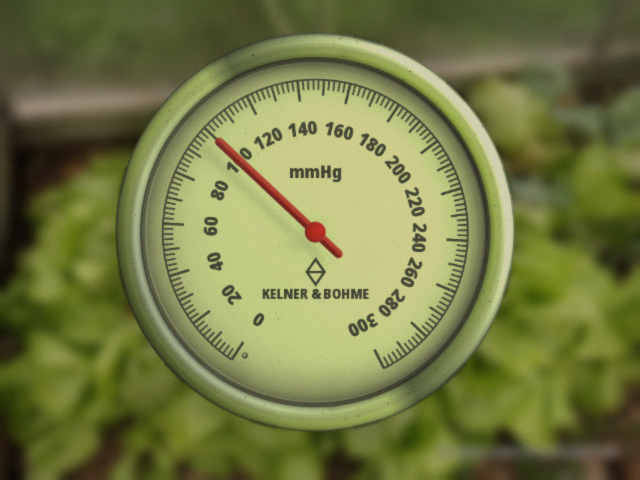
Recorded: 100 mmHg
